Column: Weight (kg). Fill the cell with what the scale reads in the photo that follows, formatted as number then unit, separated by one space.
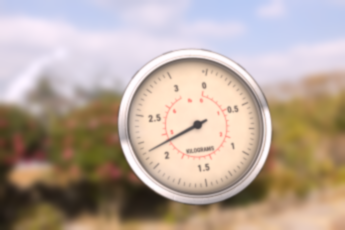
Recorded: 2.15 kg
